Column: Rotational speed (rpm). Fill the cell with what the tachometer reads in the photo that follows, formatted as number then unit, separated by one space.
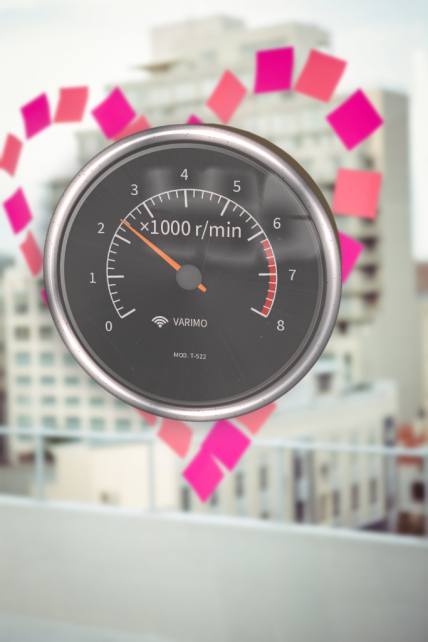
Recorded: 2400 rpm
